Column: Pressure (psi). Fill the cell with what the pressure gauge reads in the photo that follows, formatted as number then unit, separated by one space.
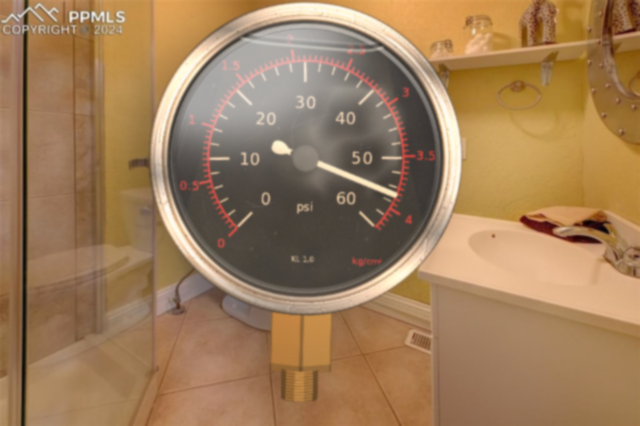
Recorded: 55 psi
